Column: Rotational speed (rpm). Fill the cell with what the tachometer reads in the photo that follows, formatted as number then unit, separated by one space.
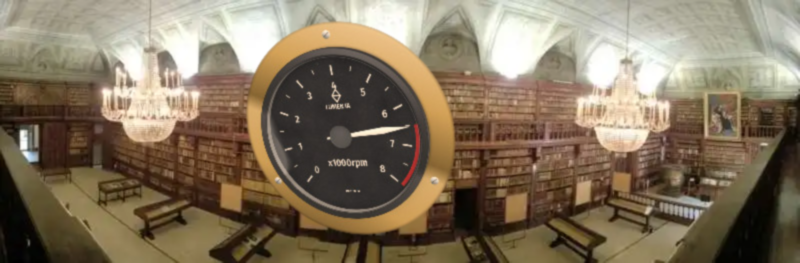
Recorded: 6500 rpm
